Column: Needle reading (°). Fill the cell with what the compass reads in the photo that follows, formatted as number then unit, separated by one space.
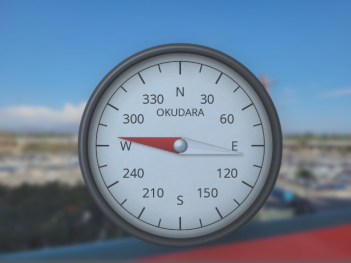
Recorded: 277.5 °
